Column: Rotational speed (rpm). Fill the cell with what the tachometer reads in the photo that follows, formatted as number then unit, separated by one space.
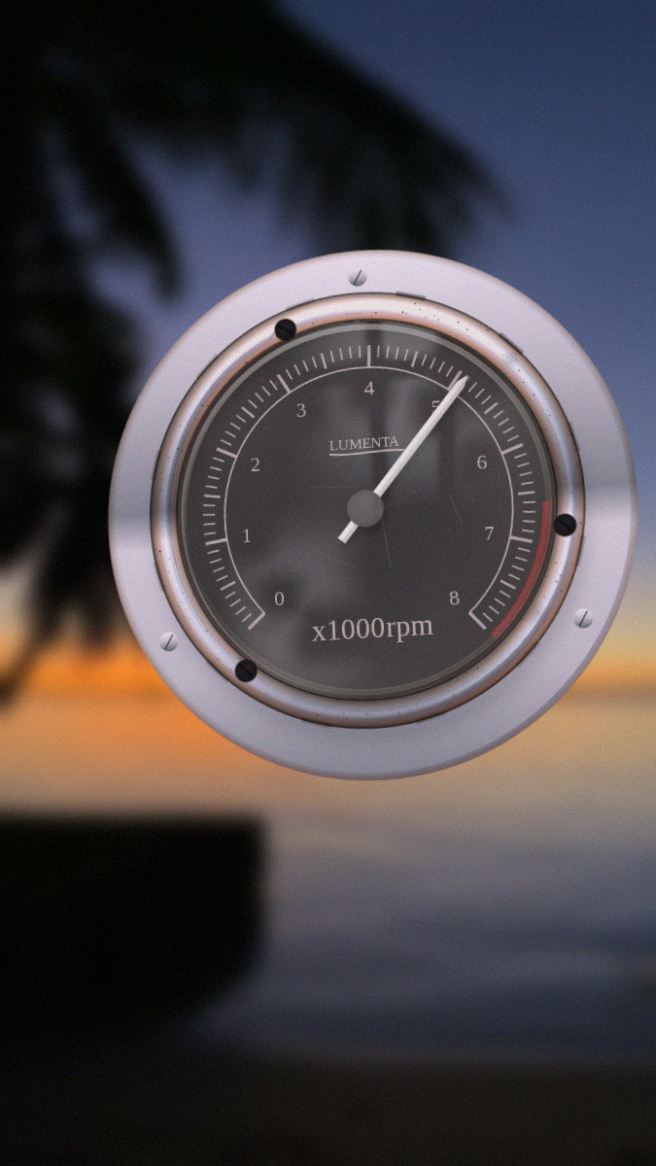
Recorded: 5100 rpm
